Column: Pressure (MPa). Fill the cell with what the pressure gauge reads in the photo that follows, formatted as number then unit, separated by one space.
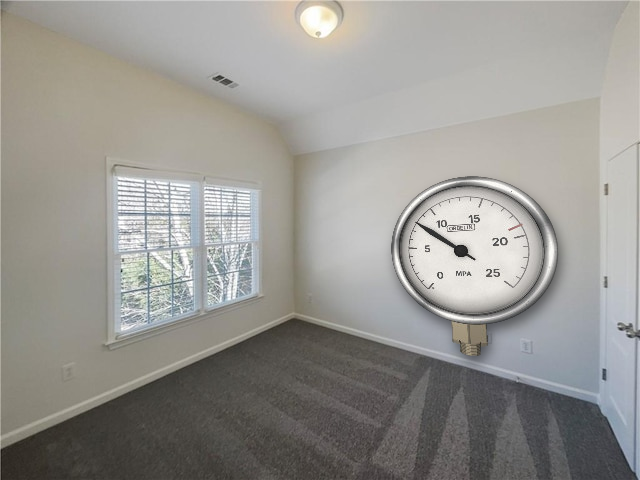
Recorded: 8 MPa
